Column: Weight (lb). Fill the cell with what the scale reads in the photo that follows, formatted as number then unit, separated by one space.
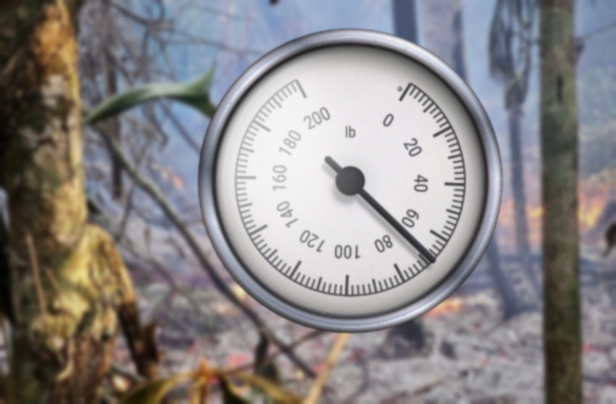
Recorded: 68 lb
